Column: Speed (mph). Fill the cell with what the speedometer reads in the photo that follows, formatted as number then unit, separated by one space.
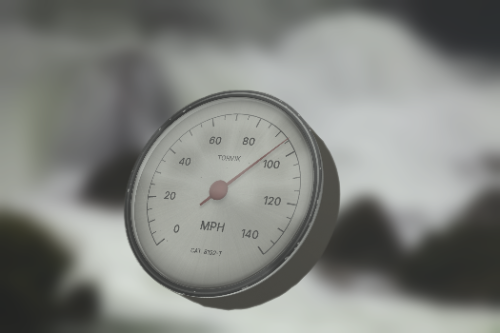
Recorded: 95 mph
